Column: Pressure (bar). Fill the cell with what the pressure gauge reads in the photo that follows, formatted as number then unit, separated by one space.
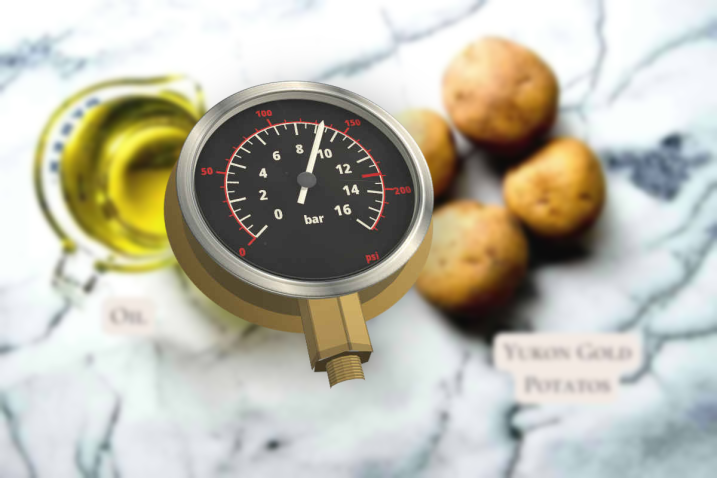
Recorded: 9.25 bar
